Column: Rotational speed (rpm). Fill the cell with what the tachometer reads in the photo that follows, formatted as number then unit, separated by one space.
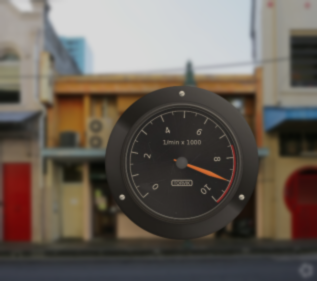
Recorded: 9000 rpm
